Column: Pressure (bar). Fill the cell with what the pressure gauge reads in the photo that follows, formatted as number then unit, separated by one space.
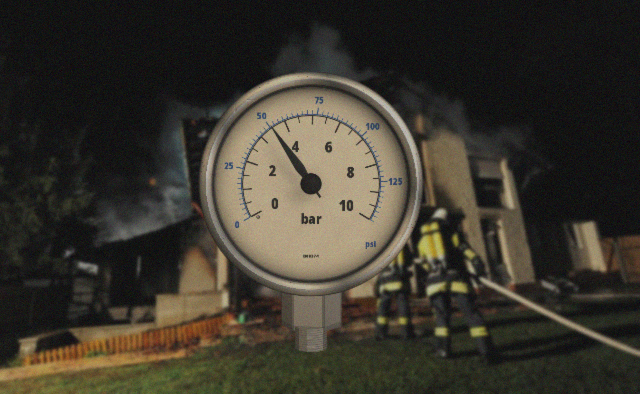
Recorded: 3.5 bar
